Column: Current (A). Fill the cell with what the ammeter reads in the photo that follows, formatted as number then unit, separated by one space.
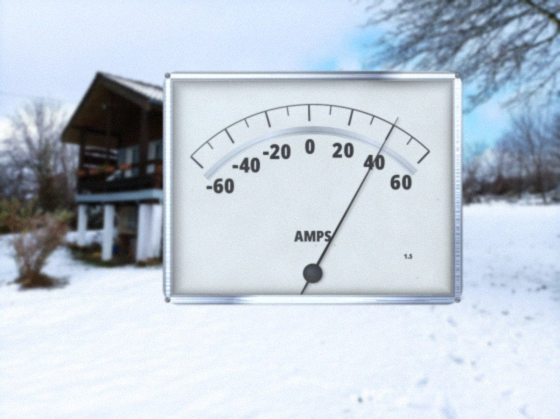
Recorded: 40 A
